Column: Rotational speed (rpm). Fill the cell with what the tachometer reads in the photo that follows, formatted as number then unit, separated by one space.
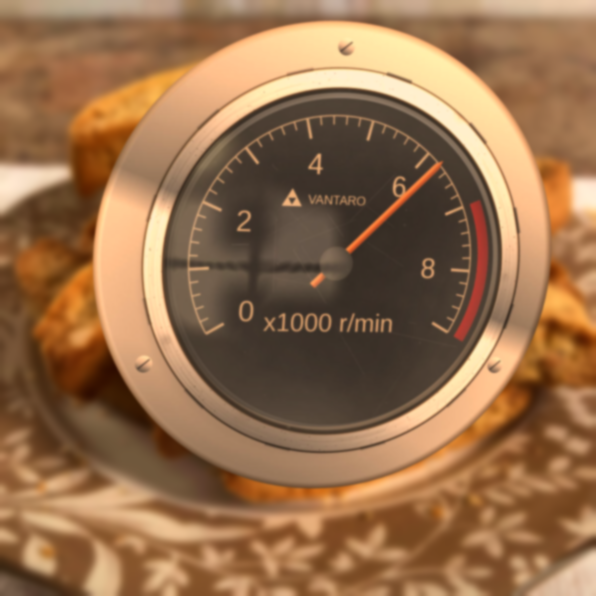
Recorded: 6200 rpm
